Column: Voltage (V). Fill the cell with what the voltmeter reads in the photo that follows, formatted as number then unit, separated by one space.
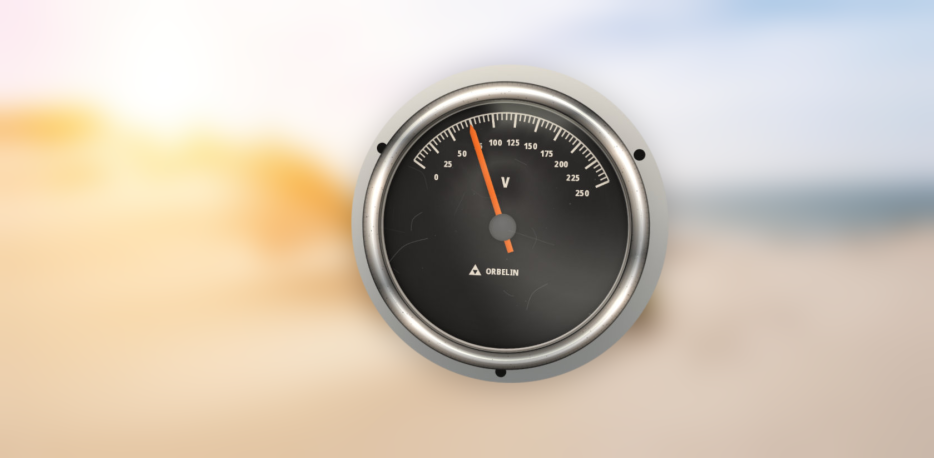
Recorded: 75 V
